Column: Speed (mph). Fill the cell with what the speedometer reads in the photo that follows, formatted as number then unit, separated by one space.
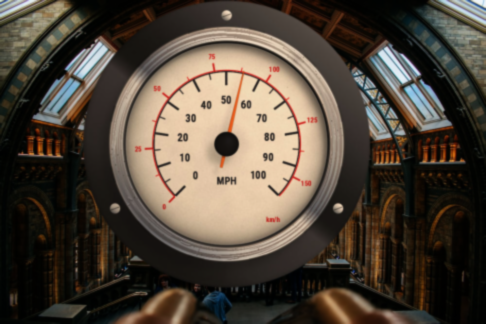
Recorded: 55 mph
